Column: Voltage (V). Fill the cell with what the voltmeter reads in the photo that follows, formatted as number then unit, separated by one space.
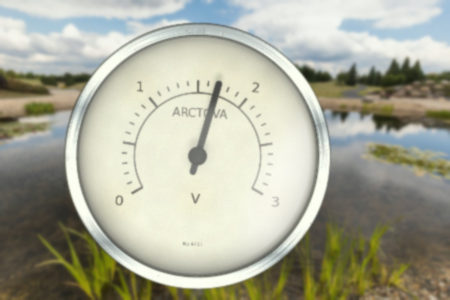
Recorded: 1.7 V
